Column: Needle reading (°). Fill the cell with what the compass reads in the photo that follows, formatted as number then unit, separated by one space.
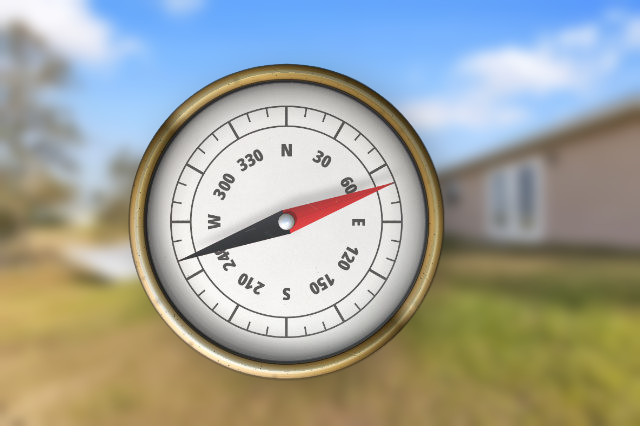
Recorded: 70 °
